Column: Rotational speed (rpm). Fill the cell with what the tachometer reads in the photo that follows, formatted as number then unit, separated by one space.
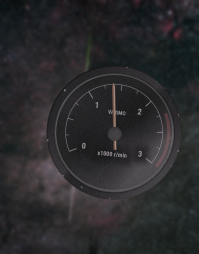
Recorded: 1375 rpm
